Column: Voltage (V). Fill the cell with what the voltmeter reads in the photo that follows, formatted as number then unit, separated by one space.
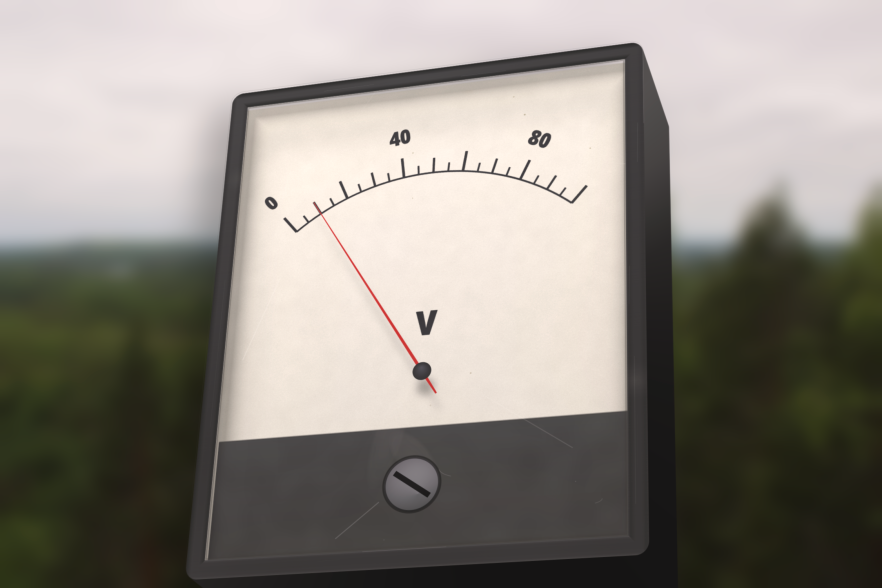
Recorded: 10 V
